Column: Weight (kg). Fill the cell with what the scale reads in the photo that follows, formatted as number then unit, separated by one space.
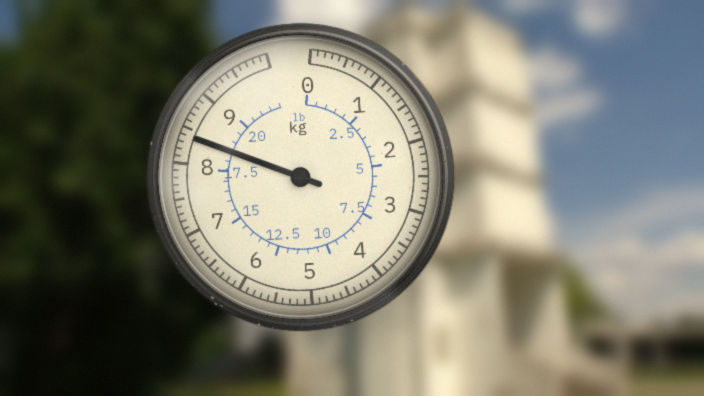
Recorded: 8.4 kg
